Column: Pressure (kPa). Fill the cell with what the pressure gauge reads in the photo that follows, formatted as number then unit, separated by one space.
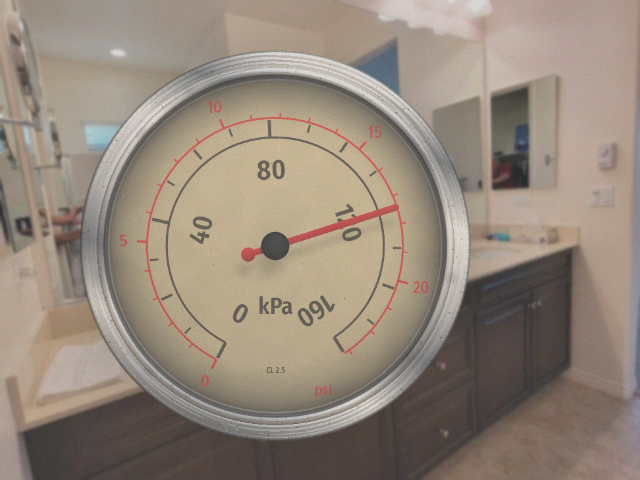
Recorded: 120 kPa
